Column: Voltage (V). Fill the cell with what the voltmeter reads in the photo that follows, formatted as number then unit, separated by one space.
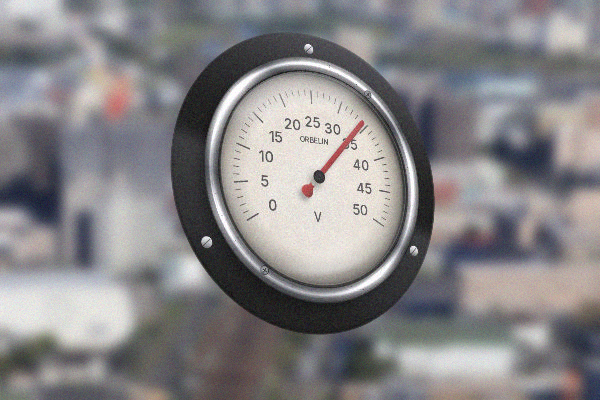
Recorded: 34 V
